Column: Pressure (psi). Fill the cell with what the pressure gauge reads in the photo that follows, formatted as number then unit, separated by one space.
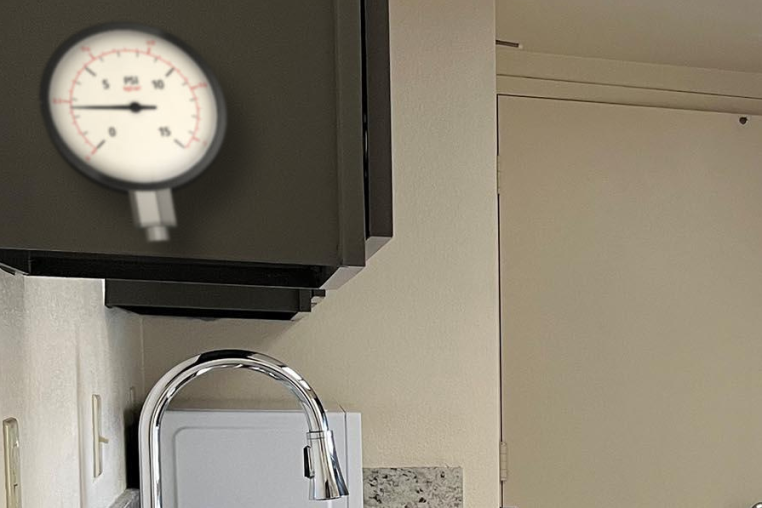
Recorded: 2.5 psi
